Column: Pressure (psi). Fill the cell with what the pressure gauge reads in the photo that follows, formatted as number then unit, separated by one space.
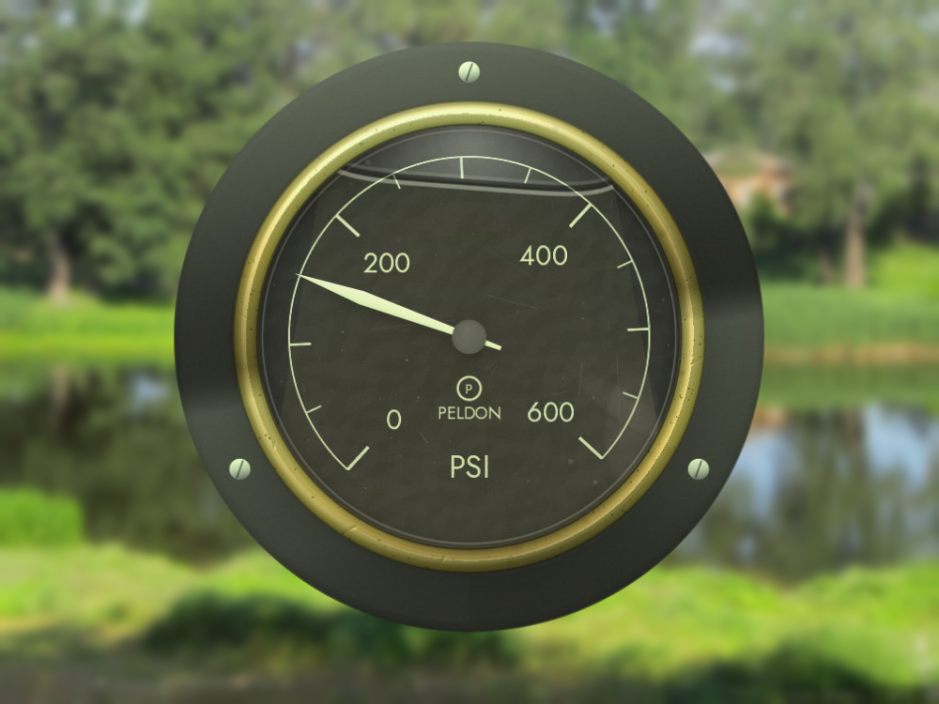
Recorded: 150 psi
